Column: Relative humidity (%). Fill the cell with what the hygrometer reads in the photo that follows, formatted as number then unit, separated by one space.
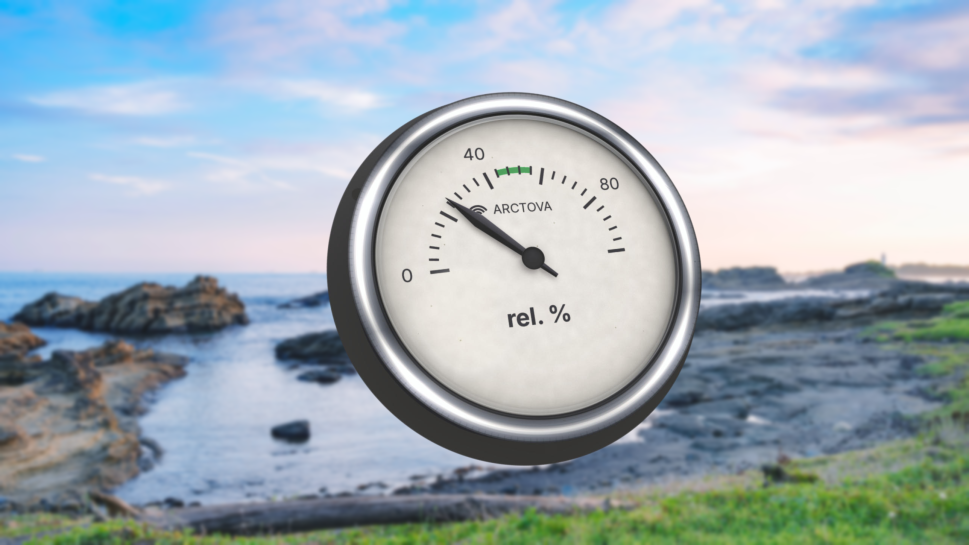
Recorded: 24 %
